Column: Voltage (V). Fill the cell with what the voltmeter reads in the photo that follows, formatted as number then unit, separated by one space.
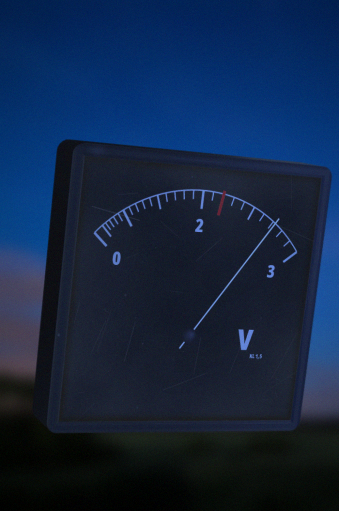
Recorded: 2.7 V
